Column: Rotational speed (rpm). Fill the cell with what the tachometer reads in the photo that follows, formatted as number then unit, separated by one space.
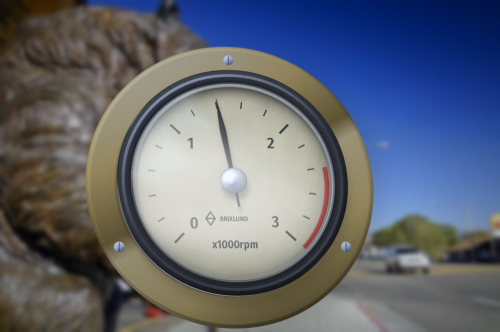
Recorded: 1400 rpm
